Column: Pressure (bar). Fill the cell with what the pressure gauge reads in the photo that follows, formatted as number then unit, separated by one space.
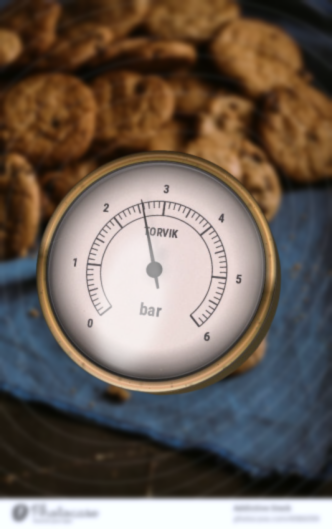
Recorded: 2.6 bar
